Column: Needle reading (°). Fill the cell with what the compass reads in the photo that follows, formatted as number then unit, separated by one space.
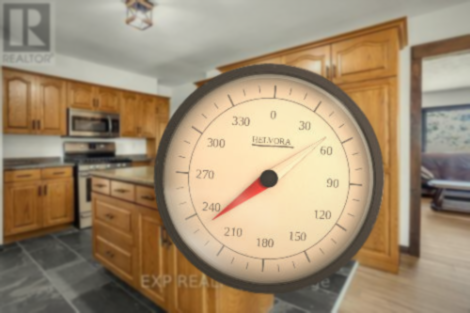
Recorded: 230 °
